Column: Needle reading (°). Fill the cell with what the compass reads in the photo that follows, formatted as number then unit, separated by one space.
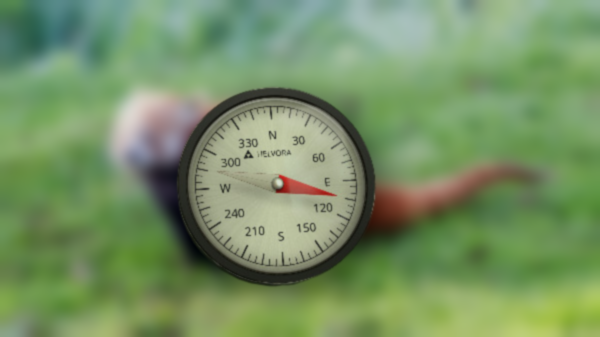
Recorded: 105 °
